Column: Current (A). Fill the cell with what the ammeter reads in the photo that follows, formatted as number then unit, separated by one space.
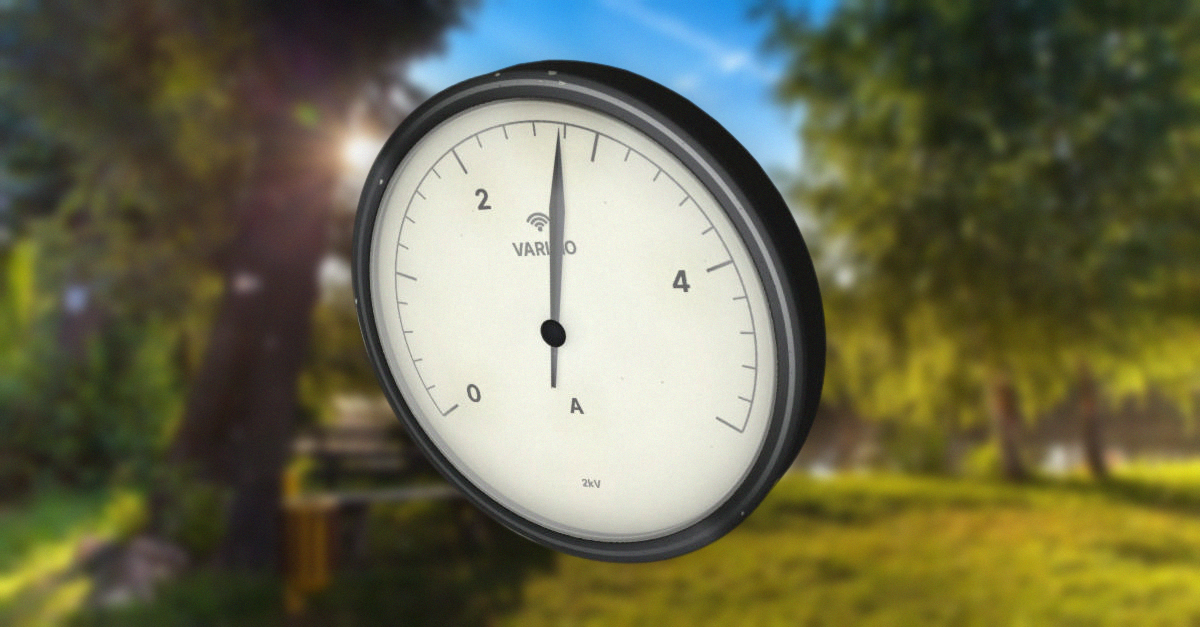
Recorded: 2.8 A
